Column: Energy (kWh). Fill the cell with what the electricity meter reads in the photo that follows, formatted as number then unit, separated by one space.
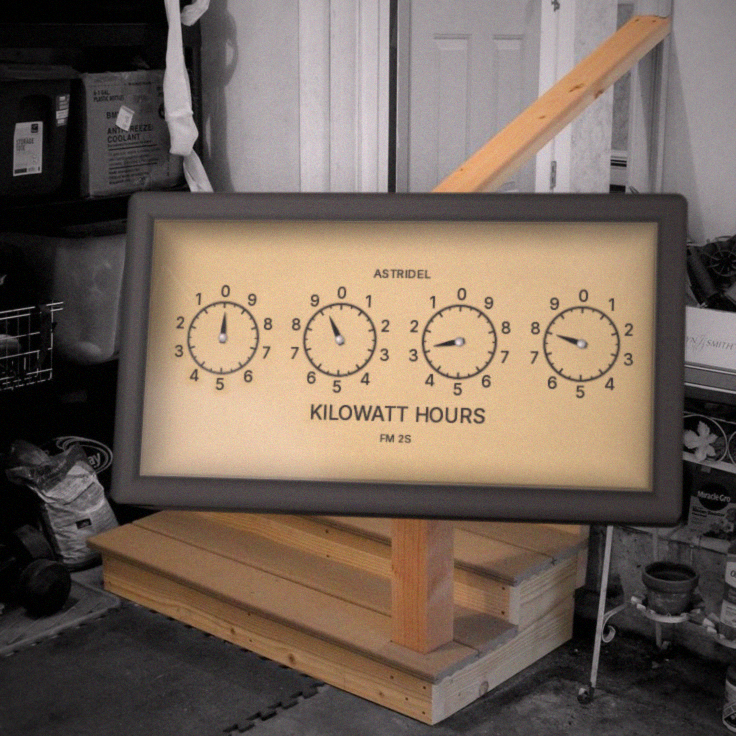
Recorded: 9928 kWh
